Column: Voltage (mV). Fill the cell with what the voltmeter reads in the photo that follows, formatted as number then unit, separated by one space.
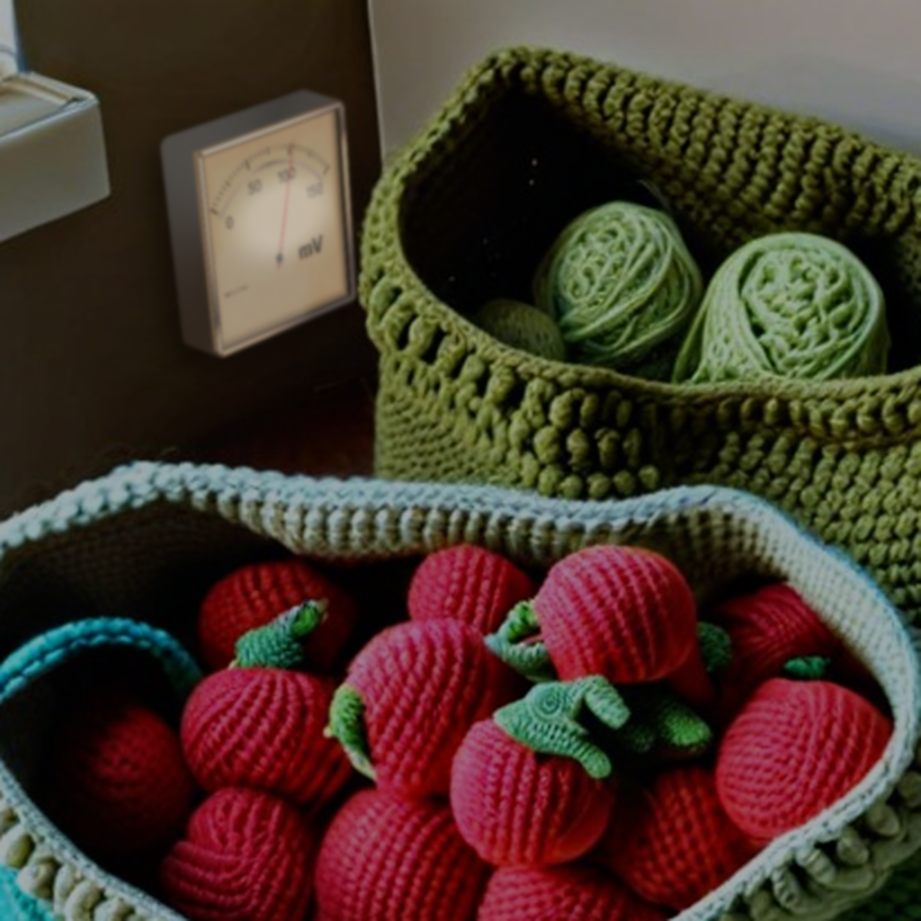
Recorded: 100 mV
